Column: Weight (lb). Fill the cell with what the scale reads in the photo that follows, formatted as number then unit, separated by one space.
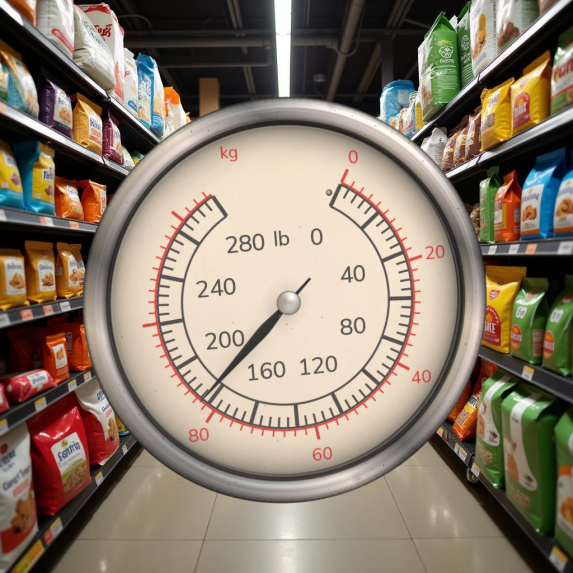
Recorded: 184 lb
